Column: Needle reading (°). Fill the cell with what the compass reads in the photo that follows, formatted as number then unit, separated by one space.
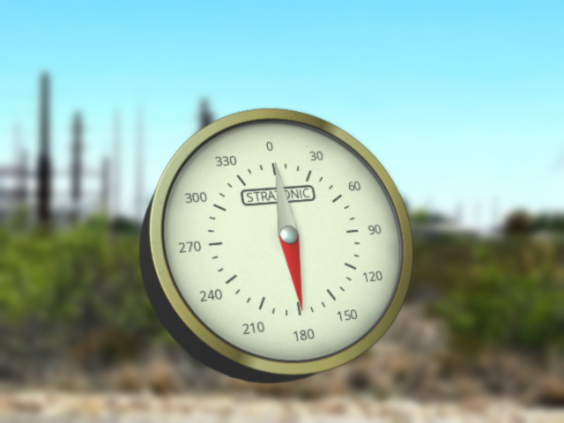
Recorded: 180 °
